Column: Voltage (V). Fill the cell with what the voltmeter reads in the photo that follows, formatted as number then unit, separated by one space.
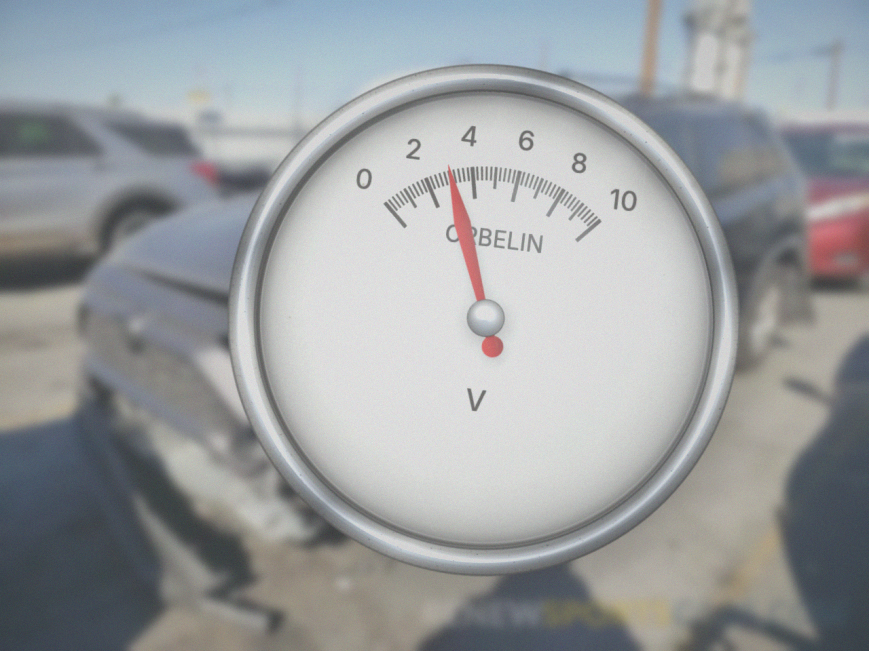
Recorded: 3 V
